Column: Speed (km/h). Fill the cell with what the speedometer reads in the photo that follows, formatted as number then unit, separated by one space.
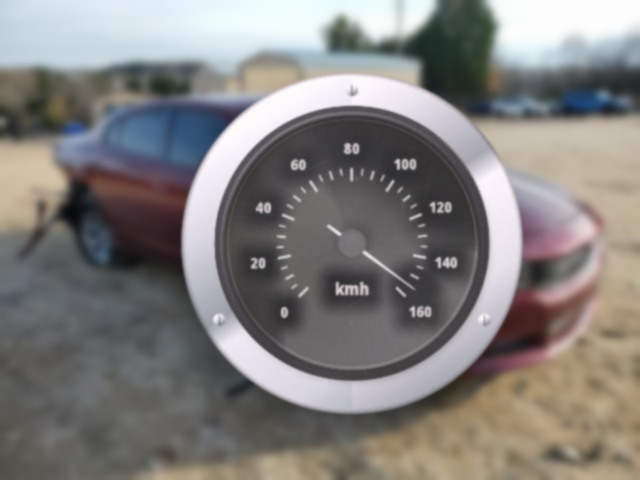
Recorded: 155 km/h
